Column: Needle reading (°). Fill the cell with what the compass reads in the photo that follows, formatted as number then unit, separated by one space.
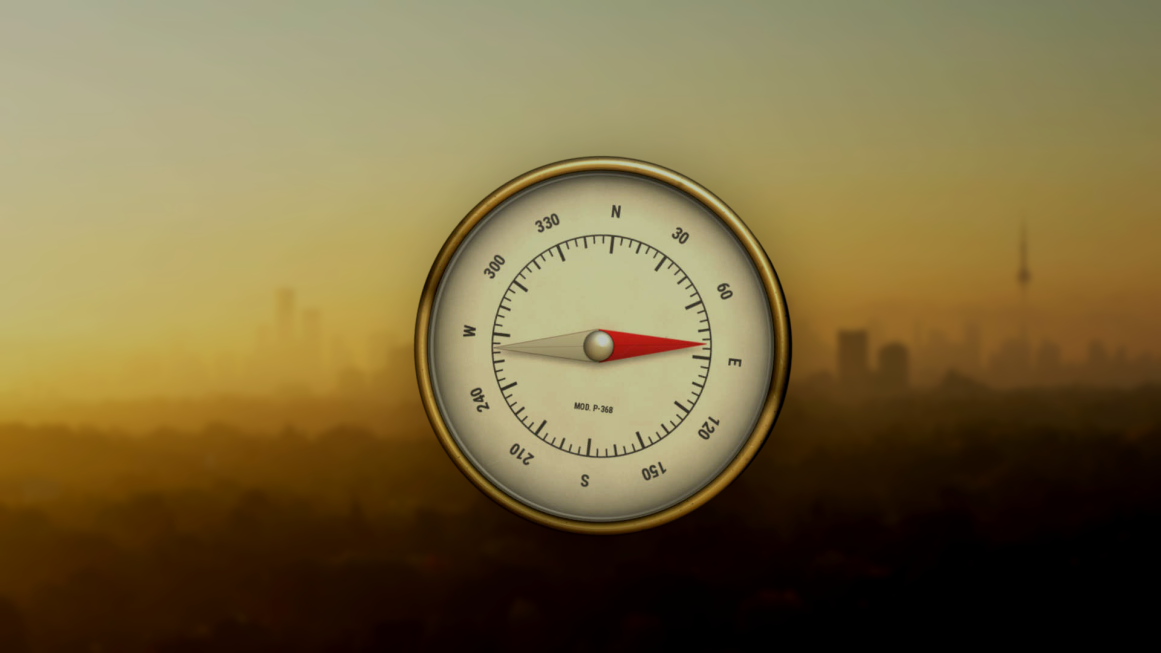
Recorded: 82.5 °
